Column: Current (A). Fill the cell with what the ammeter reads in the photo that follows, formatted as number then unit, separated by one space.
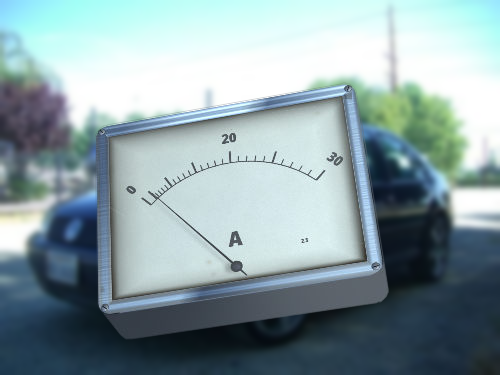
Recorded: 5 A
